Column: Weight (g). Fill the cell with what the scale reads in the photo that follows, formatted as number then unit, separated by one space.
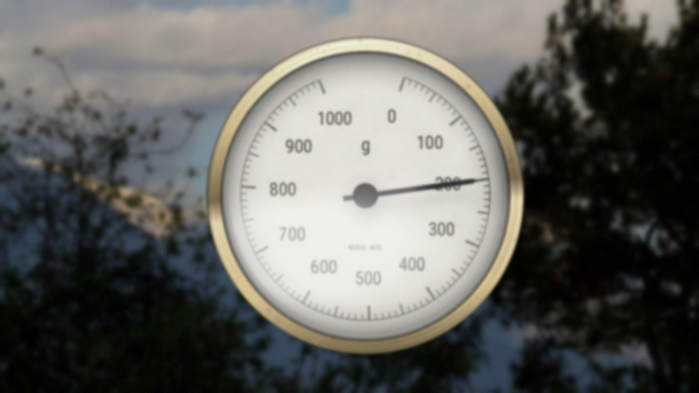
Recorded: 200 g
